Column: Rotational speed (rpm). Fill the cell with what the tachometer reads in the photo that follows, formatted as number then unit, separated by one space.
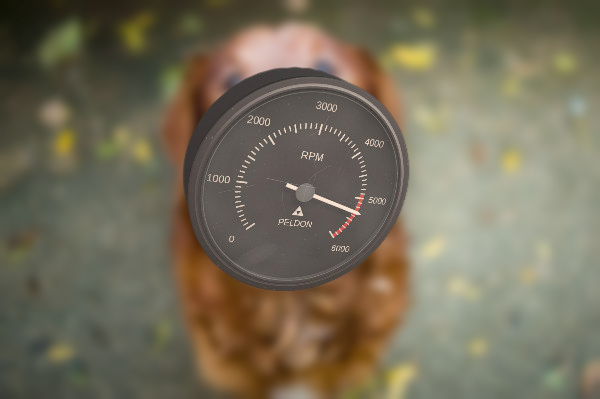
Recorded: 5300 rpm
